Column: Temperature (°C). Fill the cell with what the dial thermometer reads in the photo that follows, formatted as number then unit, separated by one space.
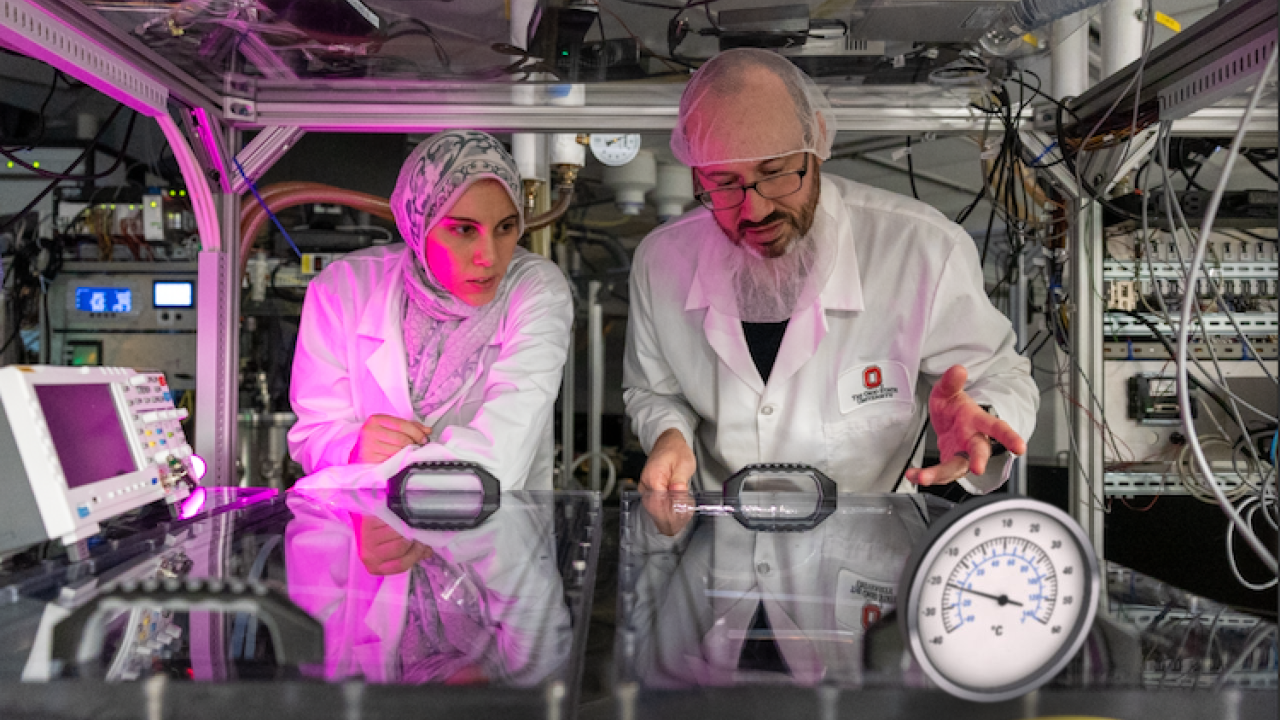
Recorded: -20 °C
